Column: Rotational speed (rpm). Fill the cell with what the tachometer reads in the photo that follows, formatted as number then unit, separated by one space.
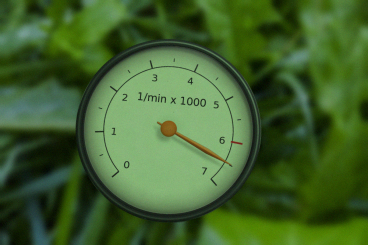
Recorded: 6500 rpm
